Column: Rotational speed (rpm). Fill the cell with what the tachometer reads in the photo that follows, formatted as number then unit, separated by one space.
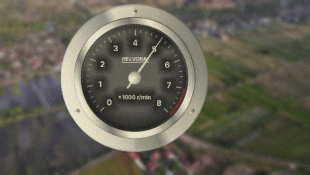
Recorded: 5000 rpm
